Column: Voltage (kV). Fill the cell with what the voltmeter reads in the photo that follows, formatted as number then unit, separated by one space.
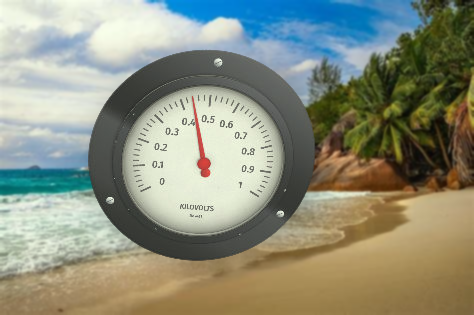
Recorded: 0.44 kV
